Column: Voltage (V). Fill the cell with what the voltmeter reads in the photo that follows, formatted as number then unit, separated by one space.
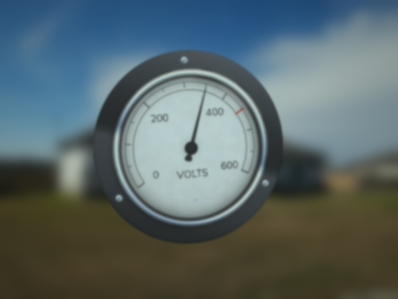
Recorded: 350 V
